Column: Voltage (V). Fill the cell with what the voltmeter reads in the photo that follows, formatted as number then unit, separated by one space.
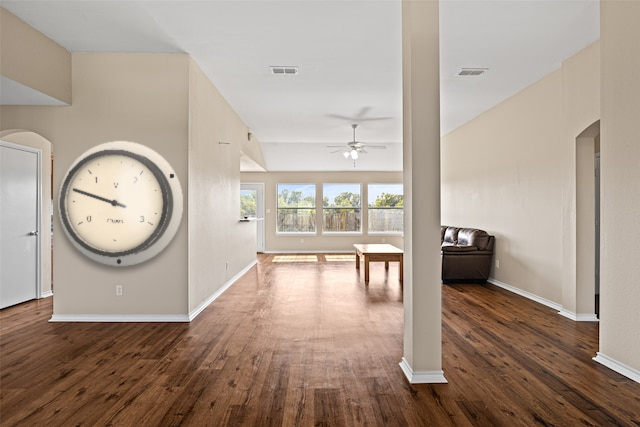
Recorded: 0.6 V
